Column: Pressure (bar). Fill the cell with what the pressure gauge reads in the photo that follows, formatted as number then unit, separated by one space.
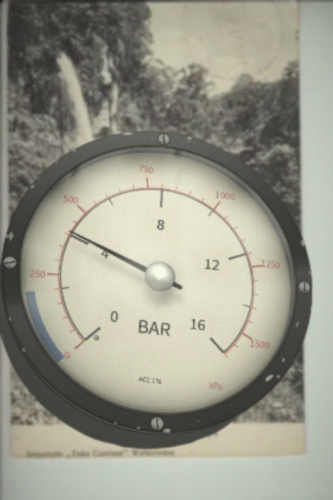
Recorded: 4 bar
